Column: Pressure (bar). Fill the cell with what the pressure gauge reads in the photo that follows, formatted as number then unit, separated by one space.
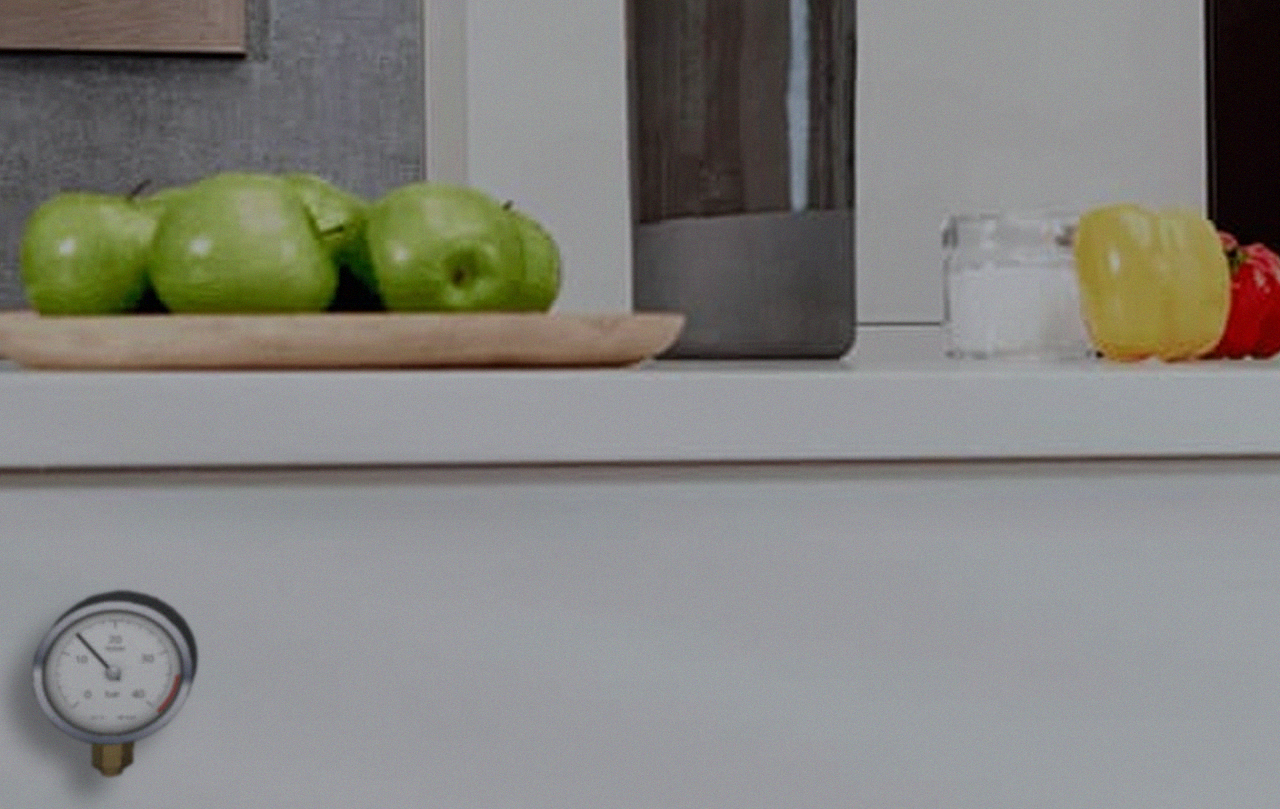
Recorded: 14 bar
